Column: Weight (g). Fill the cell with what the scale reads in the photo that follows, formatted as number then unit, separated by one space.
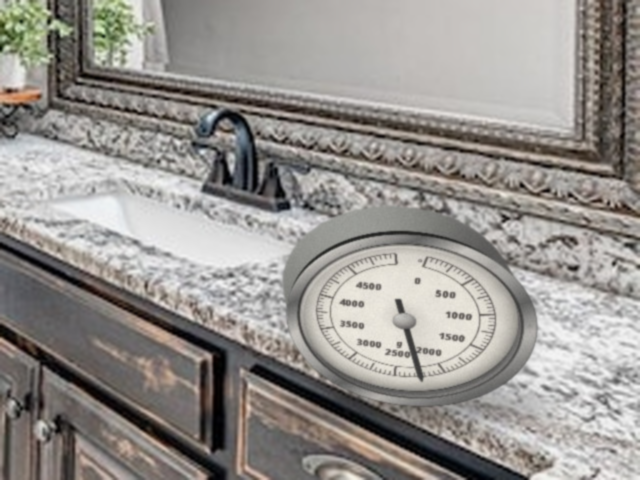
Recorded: 2250 g
